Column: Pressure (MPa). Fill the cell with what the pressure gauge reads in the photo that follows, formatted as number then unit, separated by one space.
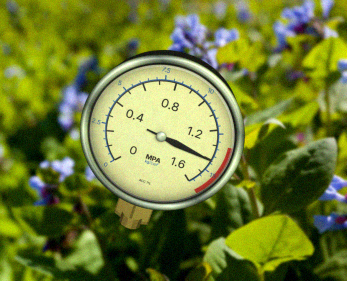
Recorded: 1.4 MPa
